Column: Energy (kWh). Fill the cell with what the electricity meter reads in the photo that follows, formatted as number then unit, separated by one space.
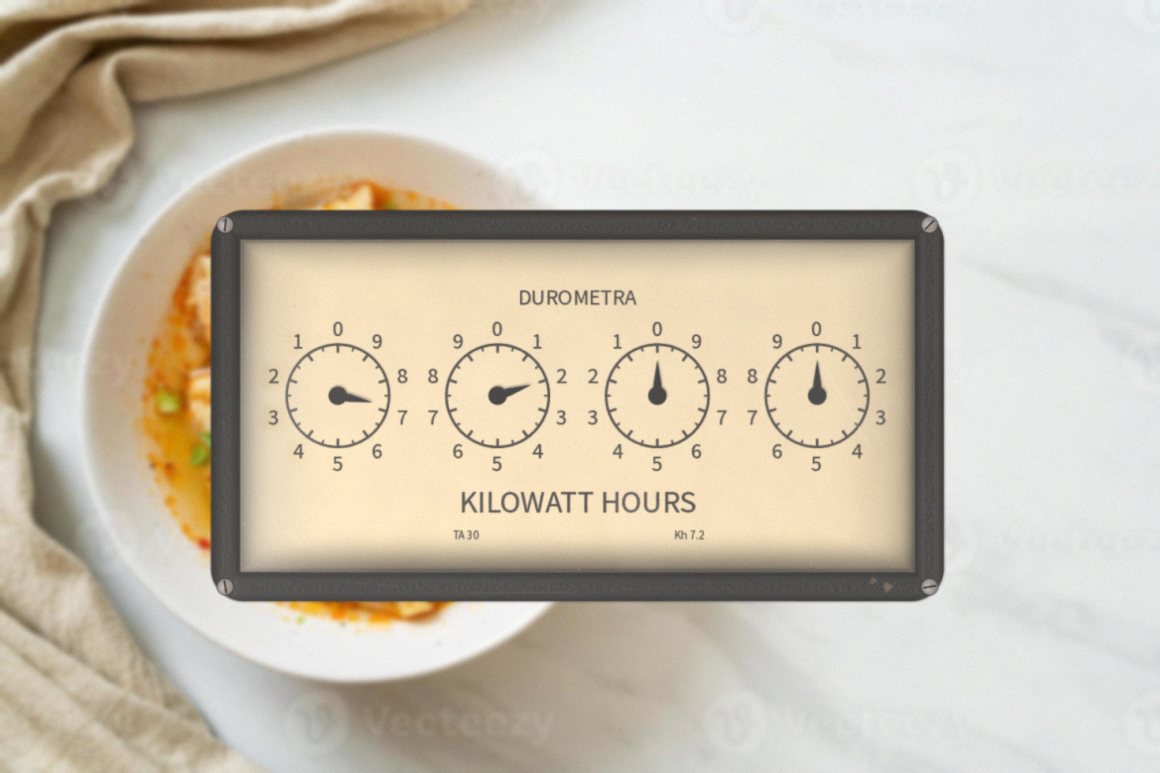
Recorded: 7200 kWh
